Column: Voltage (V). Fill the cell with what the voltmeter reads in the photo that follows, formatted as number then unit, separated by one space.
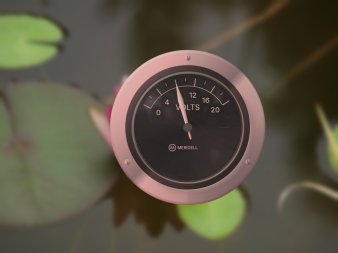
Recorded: 8 V
